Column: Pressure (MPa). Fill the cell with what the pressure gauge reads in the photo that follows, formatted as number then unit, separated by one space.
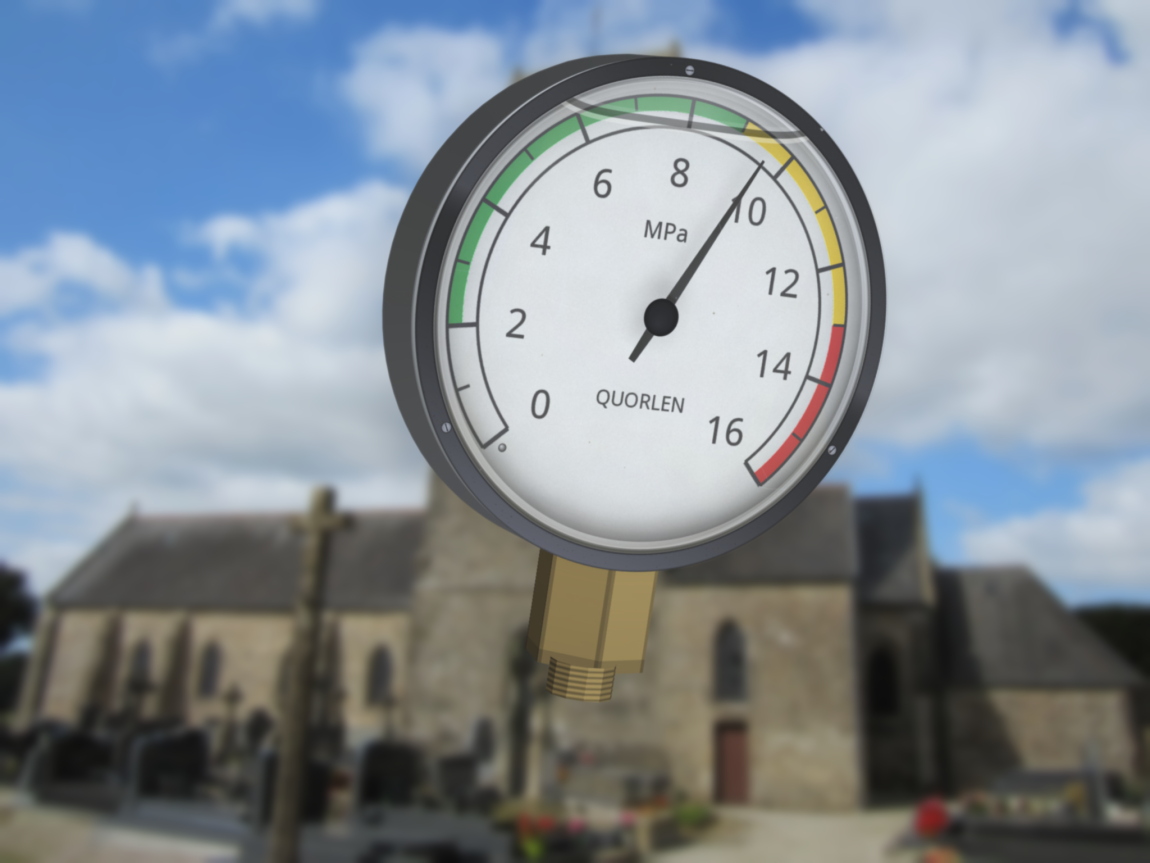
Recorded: 9.5 MPa
